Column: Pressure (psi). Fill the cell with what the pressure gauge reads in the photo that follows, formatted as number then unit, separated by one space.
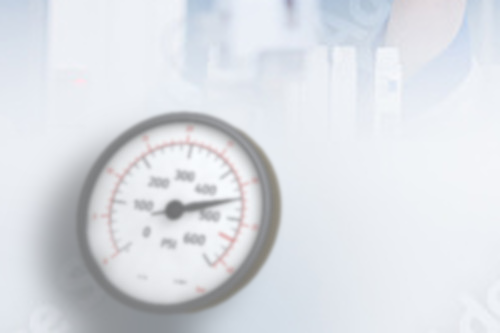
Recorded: 460 psi
